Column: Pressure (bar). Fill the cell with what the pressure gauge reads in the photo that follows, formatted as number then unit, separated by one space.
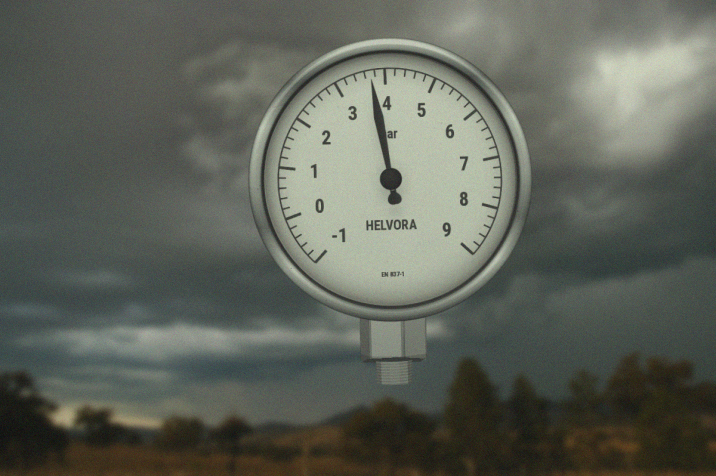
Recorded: 3.7 bar
